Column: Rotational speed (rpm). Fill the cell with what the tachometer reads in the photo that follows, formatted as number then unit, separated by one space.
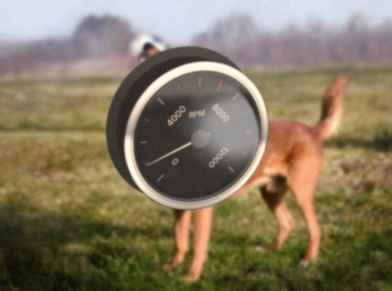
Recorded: 1000 rpm
